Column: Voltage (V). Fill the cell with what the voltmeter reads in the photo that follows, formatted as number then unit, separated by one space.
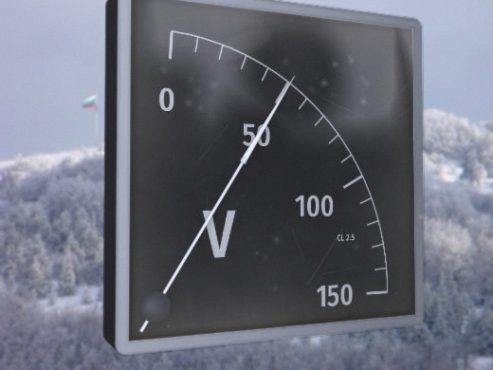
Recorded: 50 V
